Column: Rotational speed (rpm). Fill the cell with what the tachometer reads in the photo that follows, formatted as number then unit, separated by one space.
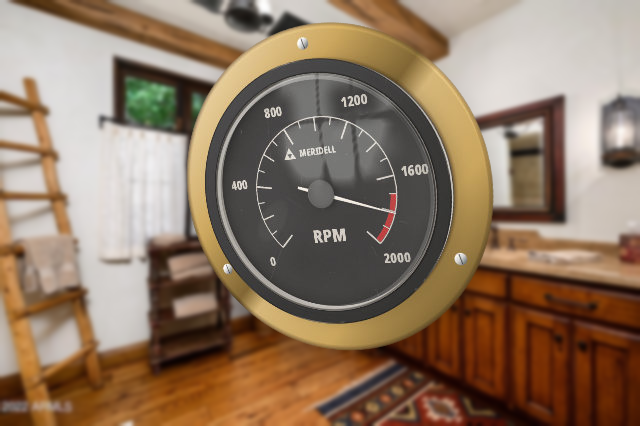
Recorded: 1800 rpm
